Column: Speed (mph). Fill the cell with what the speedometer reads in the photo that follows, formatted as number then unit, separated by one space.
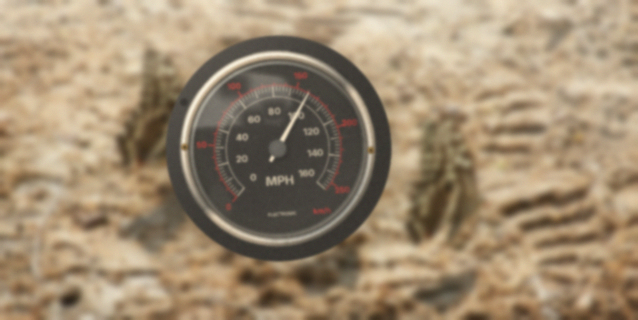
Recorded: 100 mph
